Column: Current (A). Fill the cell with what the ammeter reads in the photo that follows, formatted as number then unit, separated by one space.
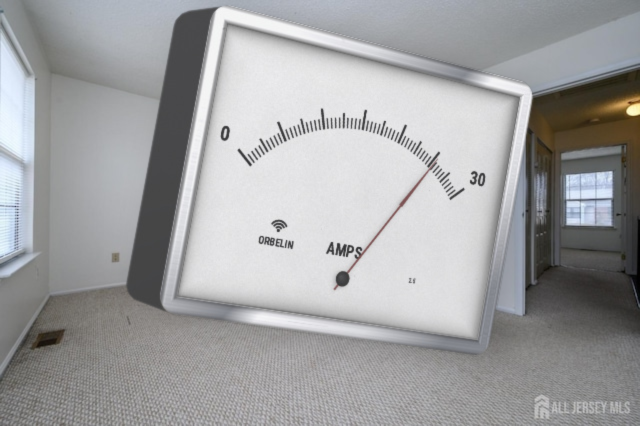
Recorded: 25 A
